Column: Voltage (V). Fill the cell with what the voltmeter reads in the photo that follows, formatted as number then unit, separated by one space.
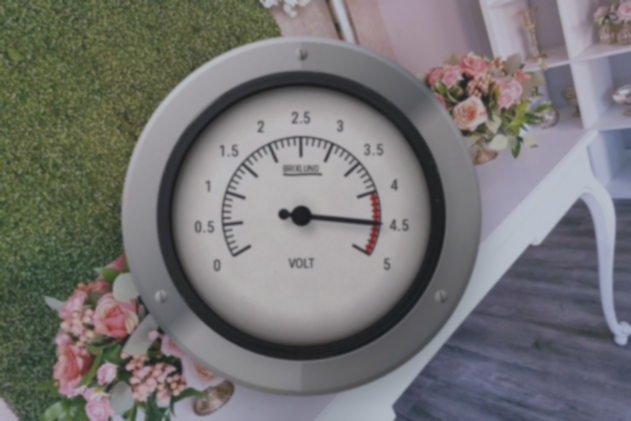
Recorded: 4.5 V
